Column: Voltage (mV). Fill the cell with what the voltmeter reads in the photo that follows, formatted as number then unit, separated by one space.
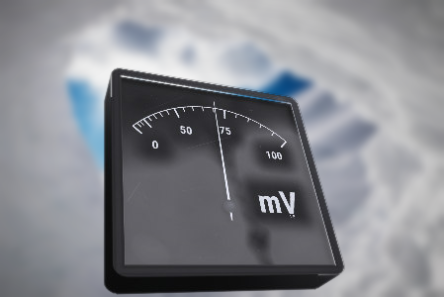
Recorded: 70 mV
